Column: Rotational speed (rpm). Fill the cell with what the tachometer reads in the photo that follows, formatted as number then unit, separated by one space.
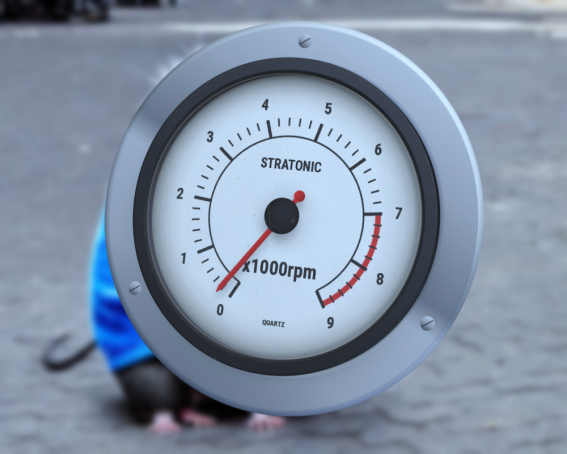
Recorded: 200 rpm
